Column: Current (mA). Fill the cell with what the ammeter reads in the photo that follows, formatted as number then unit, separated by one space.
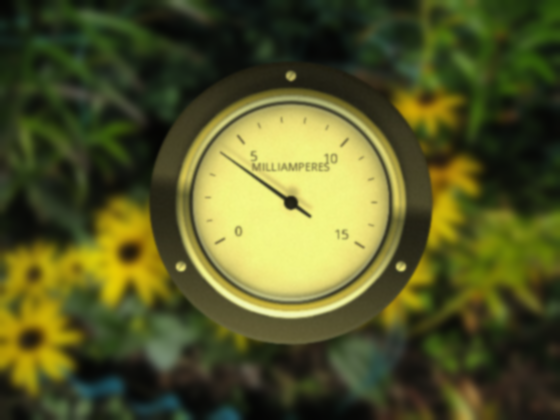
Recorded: 4 mA
